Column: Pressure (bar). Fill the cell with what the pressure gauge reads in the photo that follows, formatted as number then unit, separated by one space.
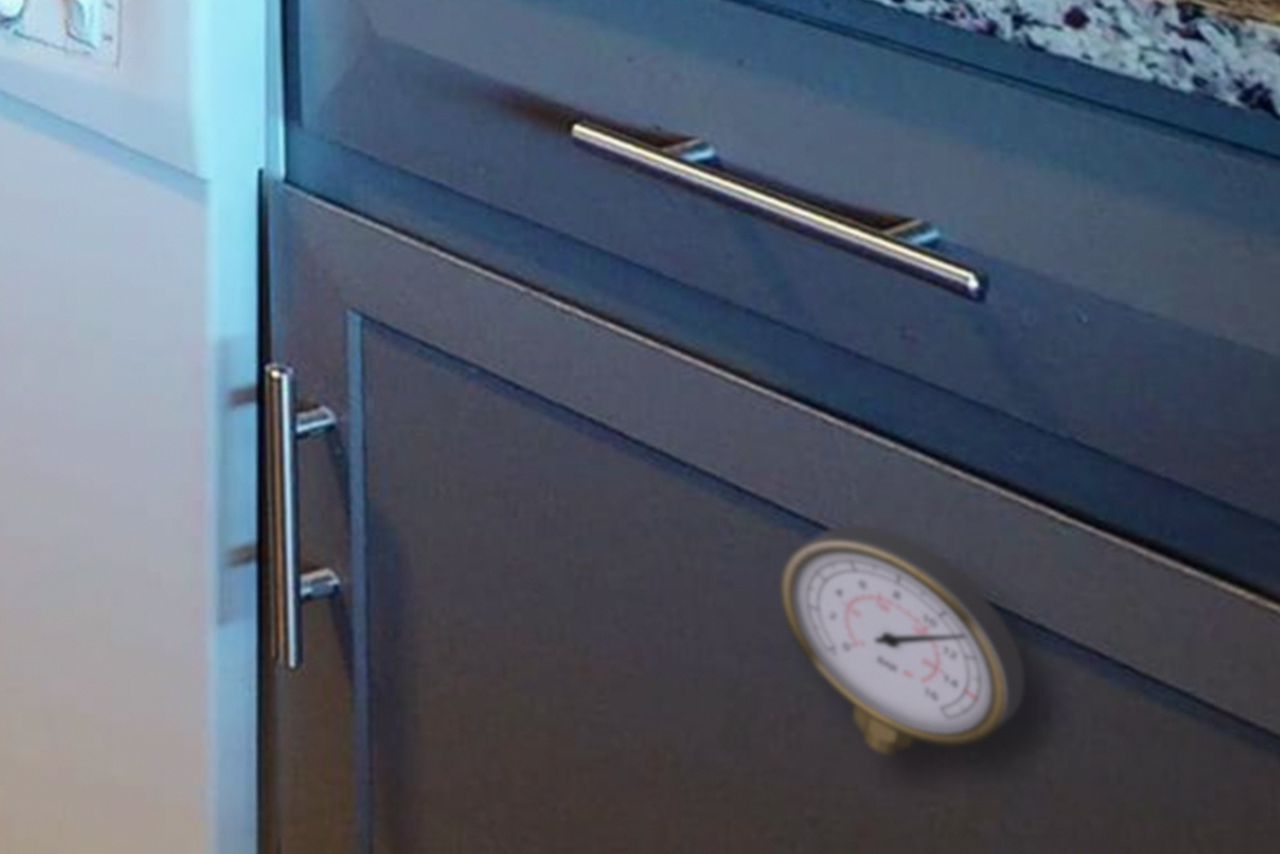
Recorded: 11 bar
